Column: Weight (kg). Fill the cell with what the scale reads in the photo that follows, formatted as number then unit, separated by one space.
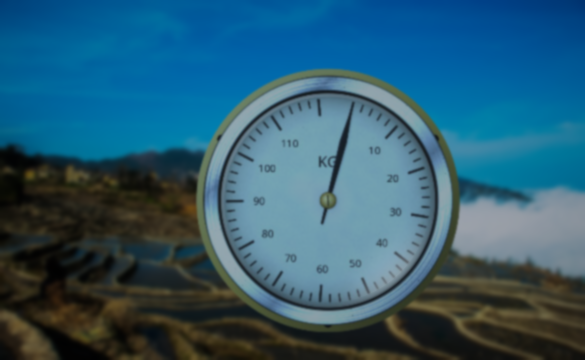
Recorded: 0 kg
